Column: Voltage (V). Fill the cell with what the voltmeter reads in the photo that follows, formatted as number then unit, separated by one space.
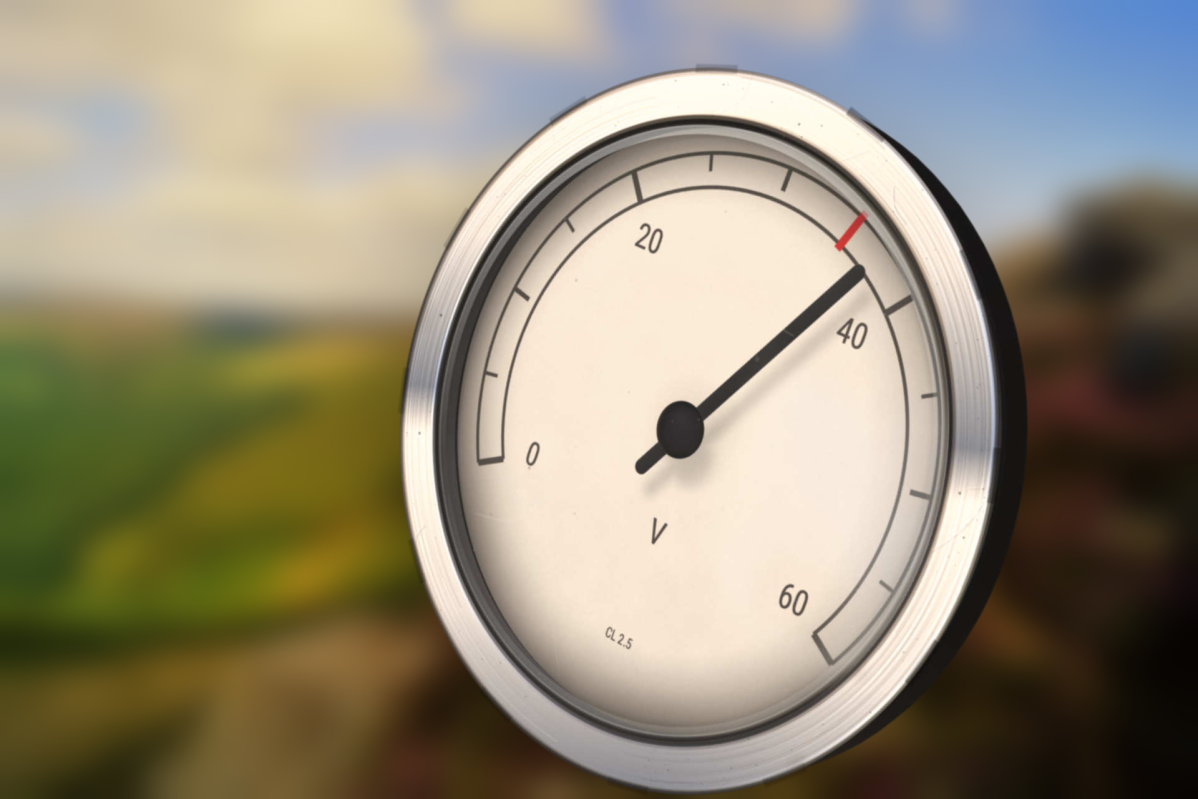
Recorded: 37.5 V
